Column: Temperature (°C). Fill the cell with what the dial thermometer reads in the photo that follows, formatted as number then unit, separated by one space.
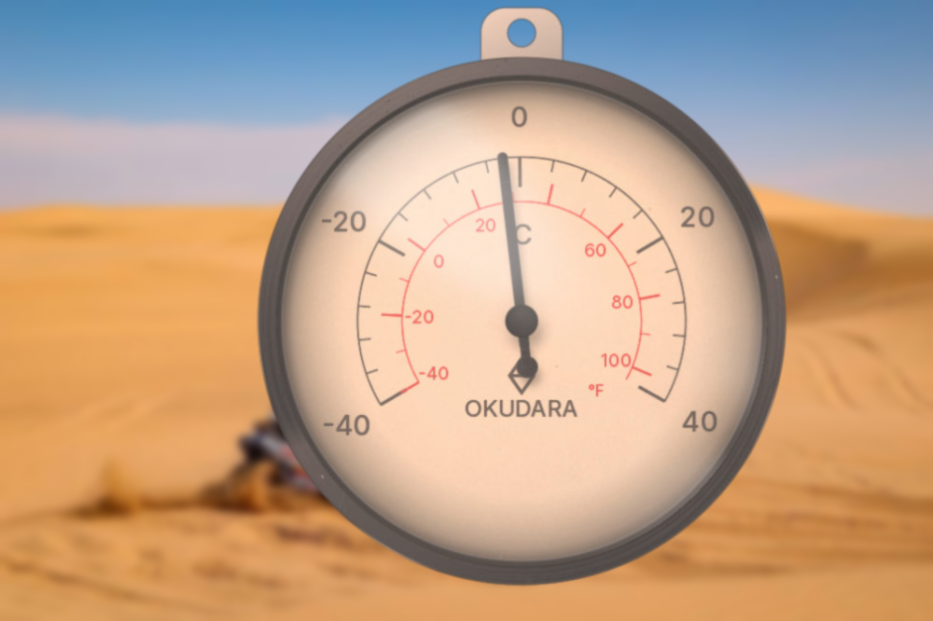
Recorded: -2 °C
